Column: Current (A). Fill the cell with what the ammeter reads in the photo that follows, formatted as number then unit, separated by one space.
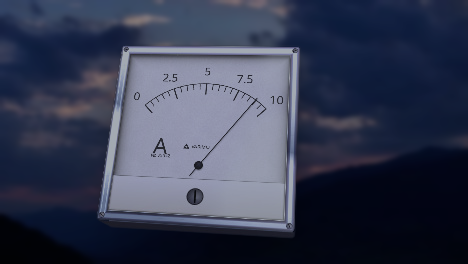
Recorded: 9 A
